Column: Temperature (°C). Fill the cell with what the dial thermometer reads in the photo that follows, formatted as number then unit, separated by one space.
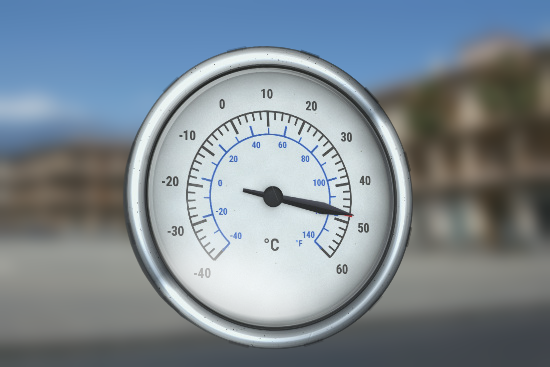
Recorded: 48 °C
